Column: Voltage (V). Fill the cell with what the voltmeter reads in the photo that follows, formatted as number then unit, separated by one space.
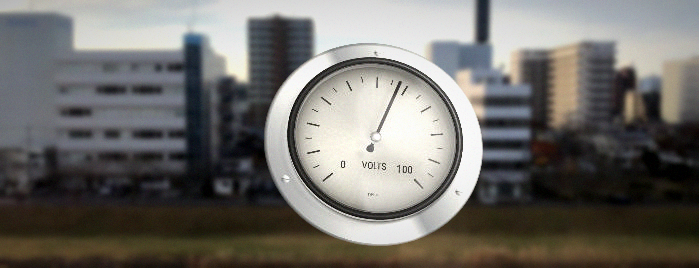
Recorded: 57.5 V
